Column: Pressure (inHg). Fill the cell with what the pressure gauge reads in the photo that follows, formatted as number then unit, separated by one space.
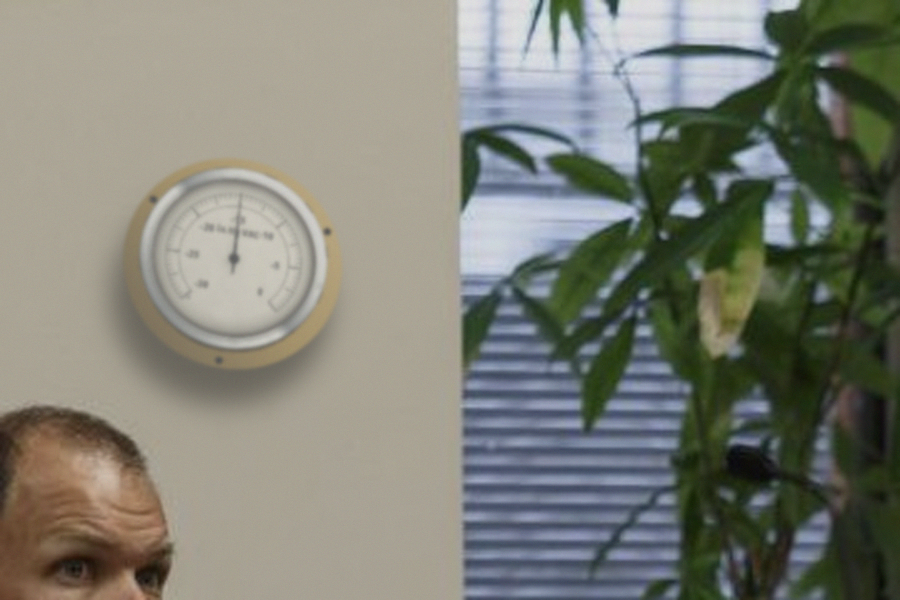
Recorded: -15 inHg
